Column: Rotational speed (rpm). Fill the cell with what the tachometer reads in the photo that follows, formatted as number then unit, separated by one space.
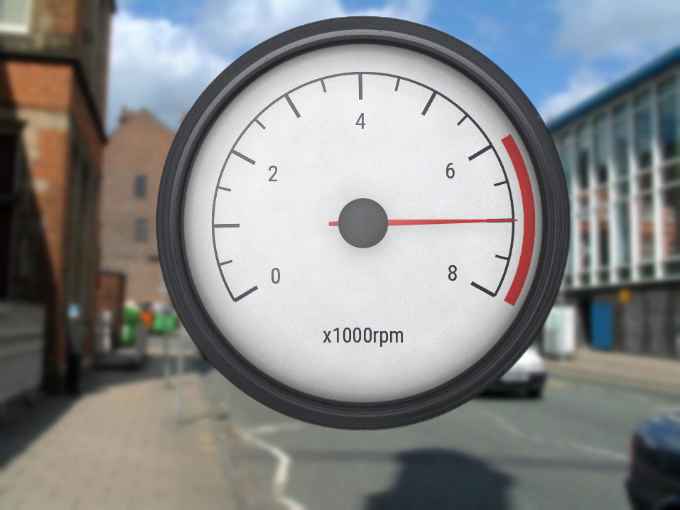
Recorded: 7000 rpm
